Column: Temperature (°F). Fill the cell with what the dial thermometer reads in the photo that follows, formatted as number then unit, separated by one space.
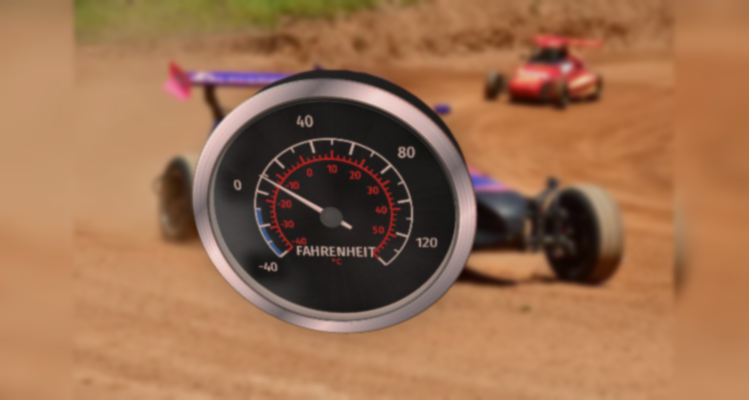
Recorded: 10 °F
